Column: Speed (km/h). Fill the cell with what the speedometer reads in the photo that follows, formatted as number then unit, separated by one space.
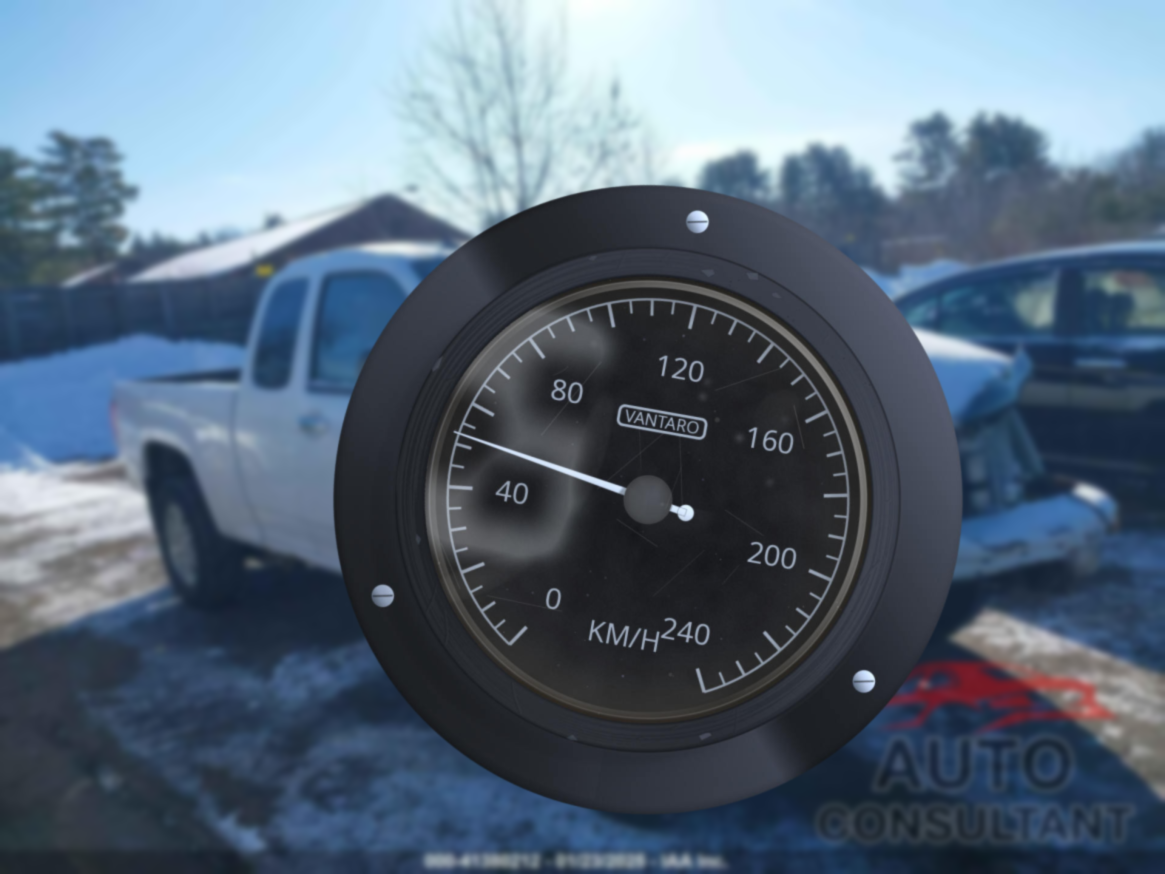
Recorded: 52.5 km/h
